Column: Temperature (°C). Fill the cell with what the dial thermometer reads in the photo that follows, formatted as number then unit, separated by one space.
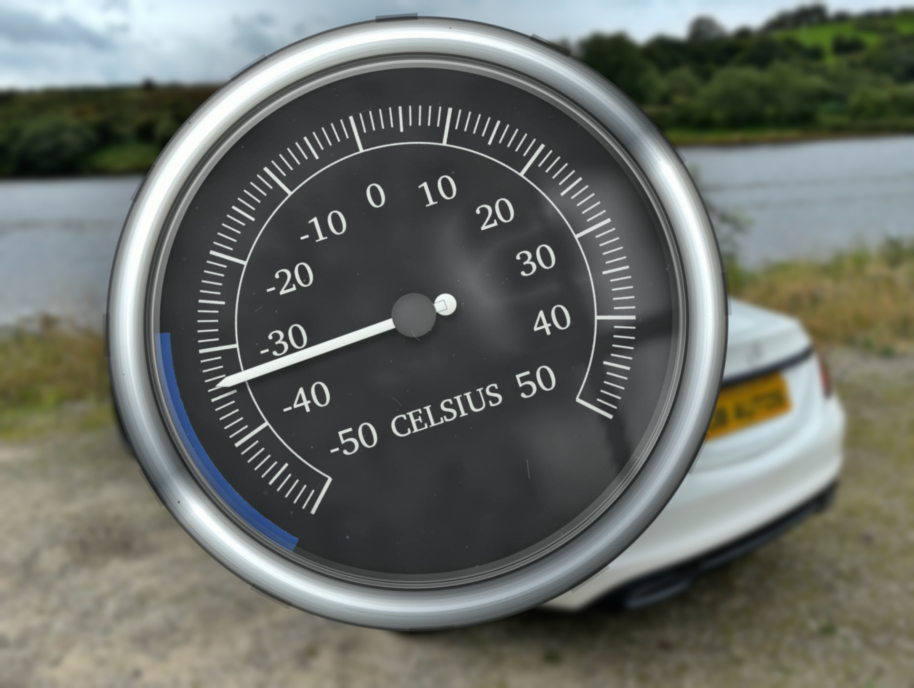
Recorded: -34 °C
